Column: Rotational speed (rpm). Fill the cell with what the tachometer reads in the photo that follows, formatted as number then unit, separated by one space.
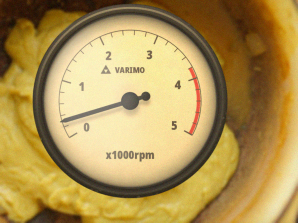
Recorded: 300 rpm
